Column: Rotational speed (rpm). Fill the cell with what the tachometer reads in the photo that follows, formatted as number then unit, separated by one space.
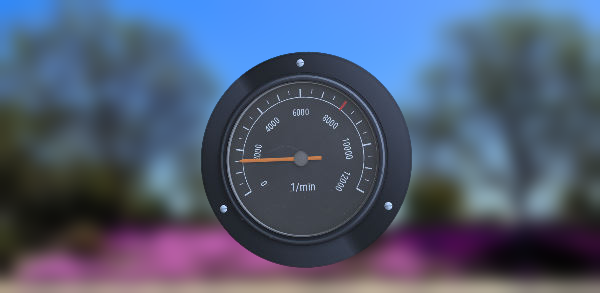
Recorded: 1500 rpm
